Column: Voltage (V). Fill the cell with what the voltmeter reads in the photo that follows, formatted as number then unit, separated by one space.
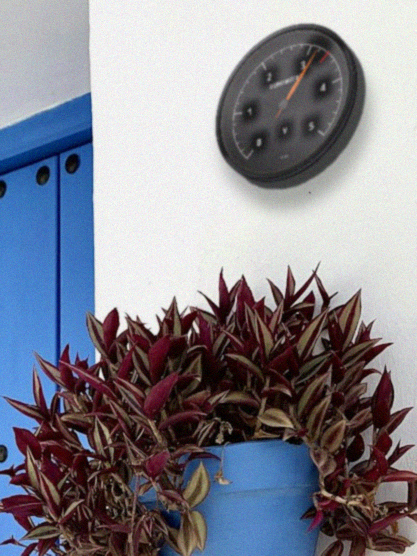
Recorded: 3.2 V
